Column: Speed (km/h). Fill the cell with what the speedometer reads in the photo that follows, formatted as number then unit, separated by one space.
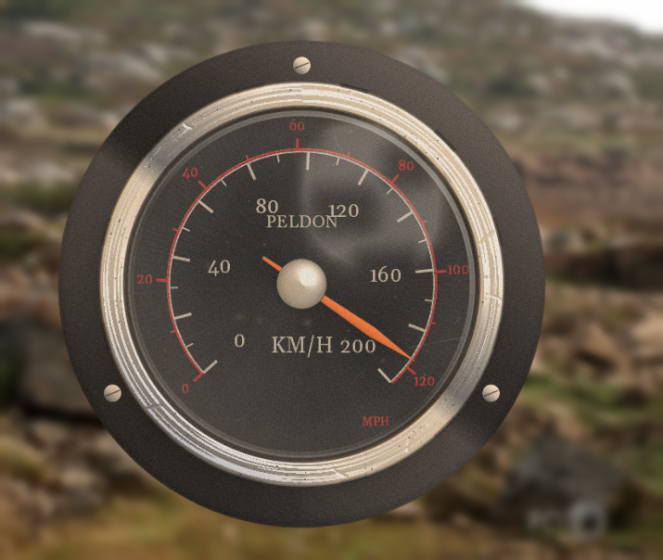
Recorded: 190 km/h
